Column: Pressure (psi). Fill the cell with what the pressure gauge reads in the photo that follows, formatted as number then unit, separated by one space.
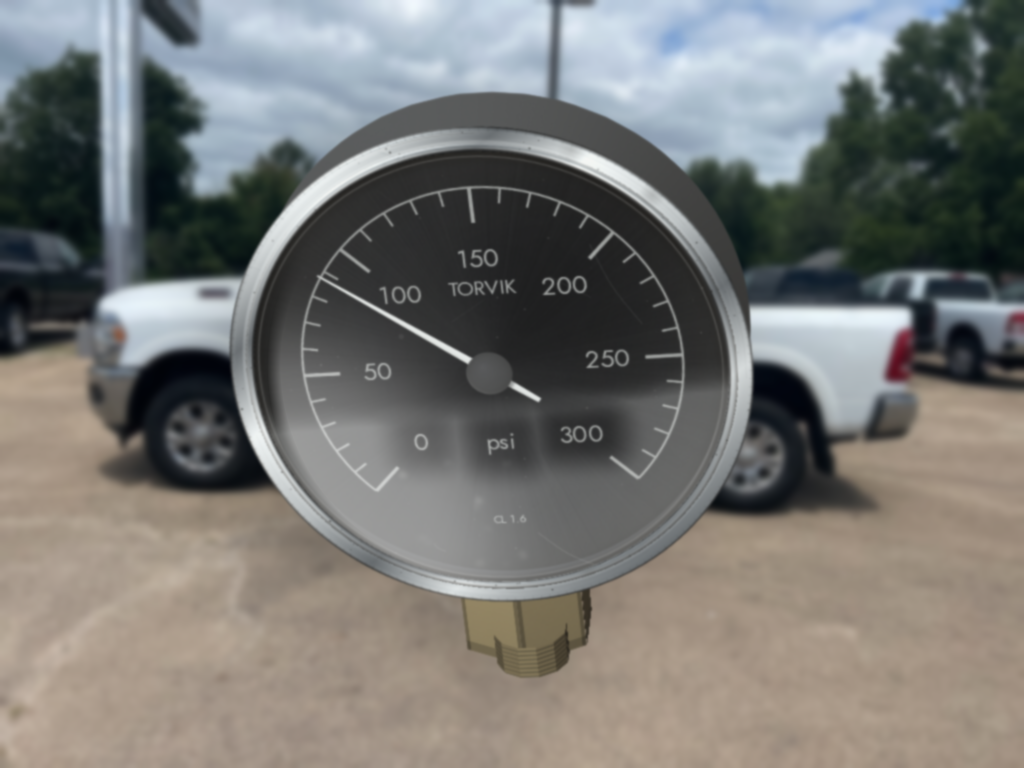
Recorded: 90 psi
